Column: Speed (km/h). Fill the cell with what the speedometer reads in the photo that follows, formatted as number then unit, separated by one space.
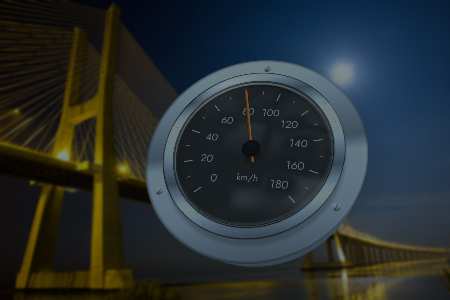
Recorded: 80 km/h
